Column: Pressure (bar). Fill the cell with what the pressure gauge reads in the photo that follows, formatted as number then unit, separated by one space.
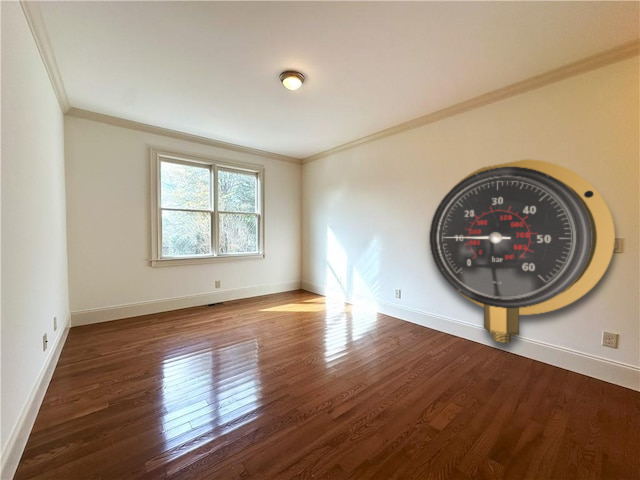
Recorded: 10 bar
